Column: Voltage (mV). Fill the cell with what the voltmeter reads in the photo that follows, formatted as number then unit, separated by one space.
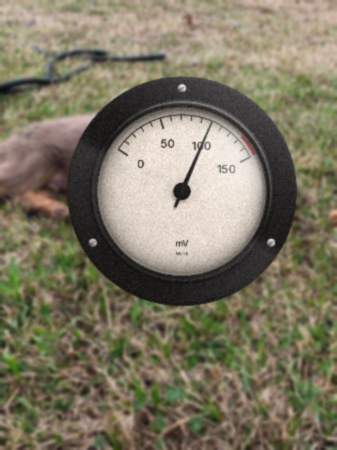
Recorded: 100 mV
